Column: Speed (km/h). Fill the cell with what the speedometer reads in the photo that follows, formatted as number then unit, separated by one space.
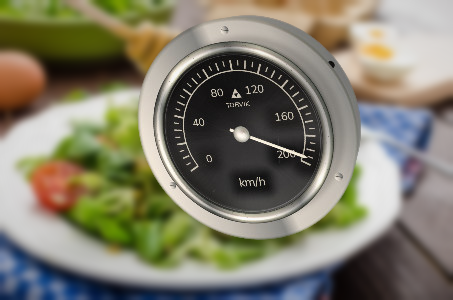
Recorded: 195 km/h
